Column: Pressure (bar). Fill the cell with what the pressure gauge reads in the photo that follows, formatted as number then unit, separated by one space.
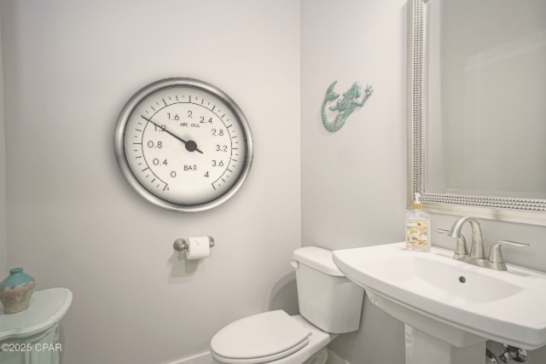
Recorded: 1.2 bar
